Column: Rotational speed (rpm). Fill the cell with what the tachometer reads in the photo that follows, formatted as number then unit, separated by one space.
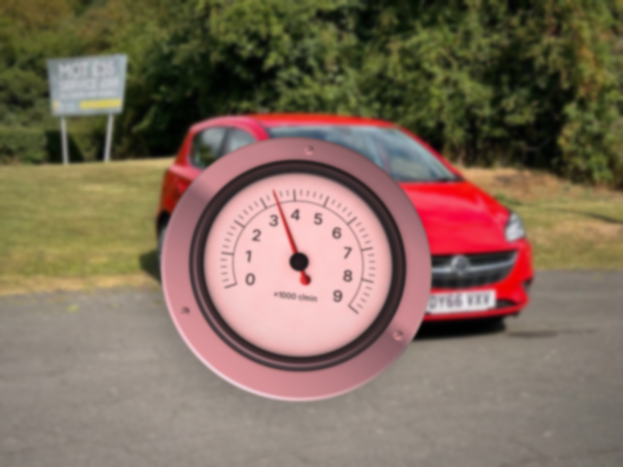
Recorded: 3400 rpm
